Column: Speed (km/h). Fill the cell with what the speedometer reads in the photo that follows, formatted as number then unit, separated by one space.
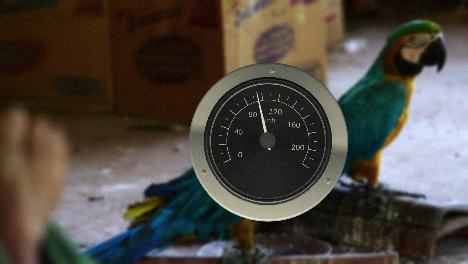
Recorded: 95 km/h
